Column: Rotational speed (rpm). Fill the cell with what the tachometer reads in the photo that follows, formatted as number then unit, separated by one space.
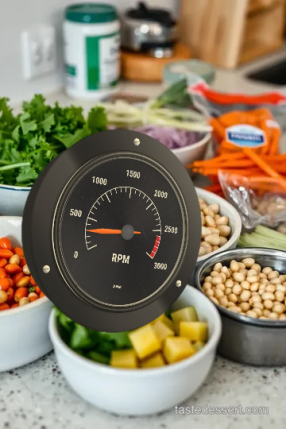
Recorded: 300 rpm
